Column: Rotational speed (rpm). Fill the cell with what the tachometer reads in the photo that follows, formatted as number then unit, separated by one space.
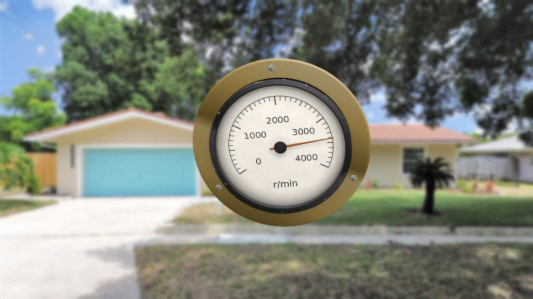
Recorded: 3400 rpm
